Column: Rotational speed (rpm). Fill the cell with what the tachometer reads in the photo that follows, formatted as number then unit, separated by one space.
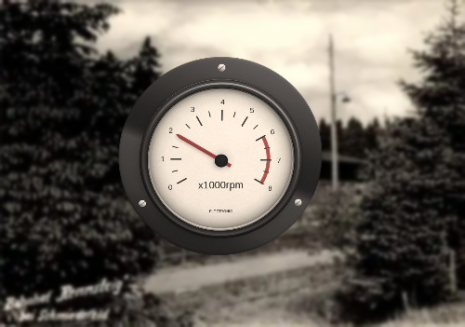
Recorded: 2000 rpm
